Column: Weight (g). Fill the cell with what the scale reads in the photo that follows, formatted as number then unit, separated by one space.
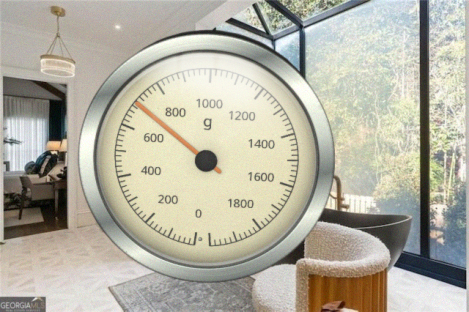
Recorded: 700 g
